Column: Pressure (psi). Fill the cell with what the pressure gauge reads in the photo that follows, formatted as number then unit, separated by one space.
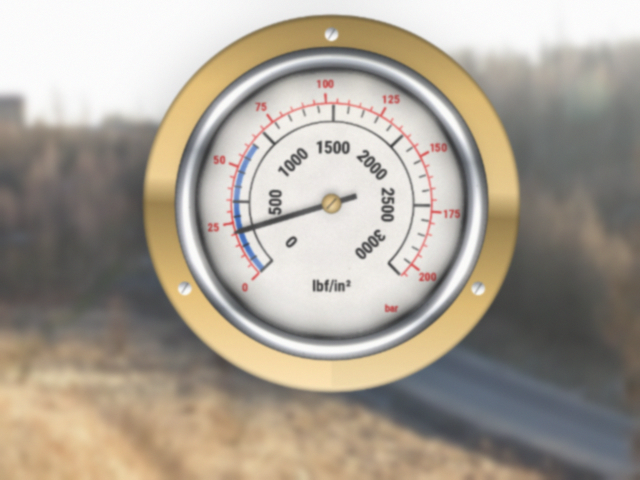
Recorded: 300 psi
